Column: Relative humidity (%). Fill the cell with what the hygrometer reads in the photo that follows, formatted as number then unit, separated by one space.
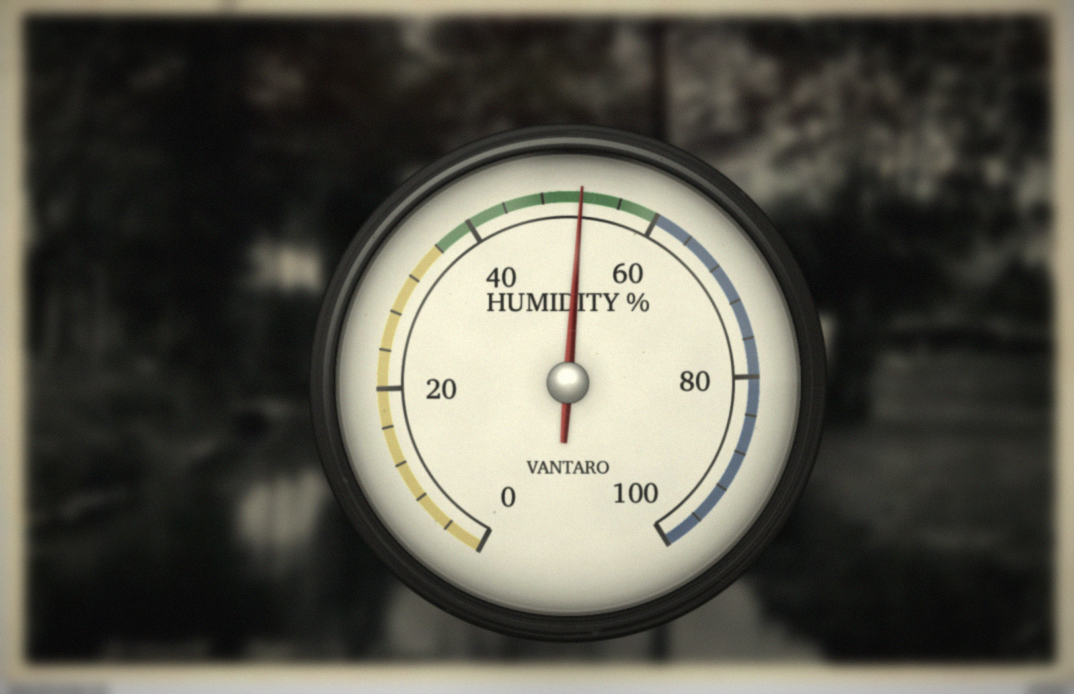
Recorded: 52 %
